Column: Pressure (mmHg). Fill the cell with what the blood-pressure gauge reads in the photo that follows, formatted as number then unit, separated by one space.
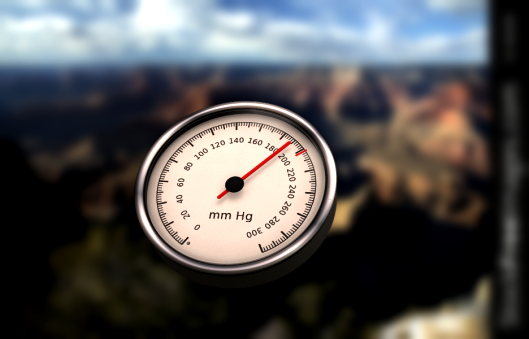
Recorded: 190 mmHg
